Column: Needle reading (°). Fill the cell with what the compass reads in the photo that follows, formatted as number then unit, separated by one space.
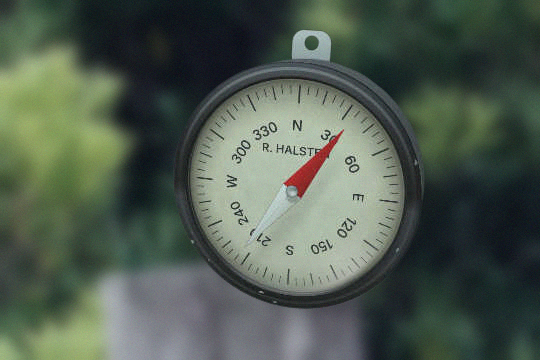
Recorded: 35 °
